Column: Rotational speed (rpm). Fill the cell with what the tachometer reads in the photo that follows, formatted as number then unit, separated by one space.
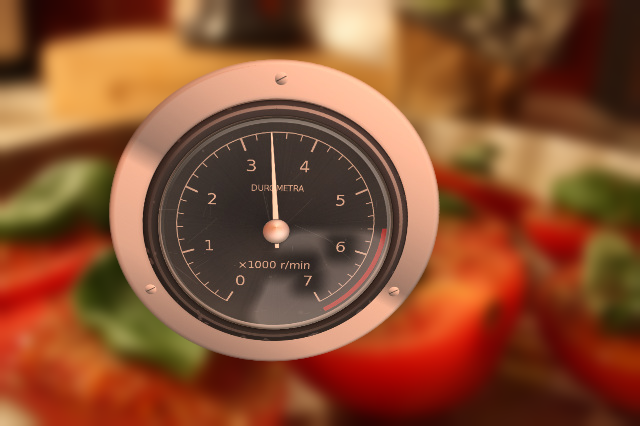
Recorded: 3400 rpm
